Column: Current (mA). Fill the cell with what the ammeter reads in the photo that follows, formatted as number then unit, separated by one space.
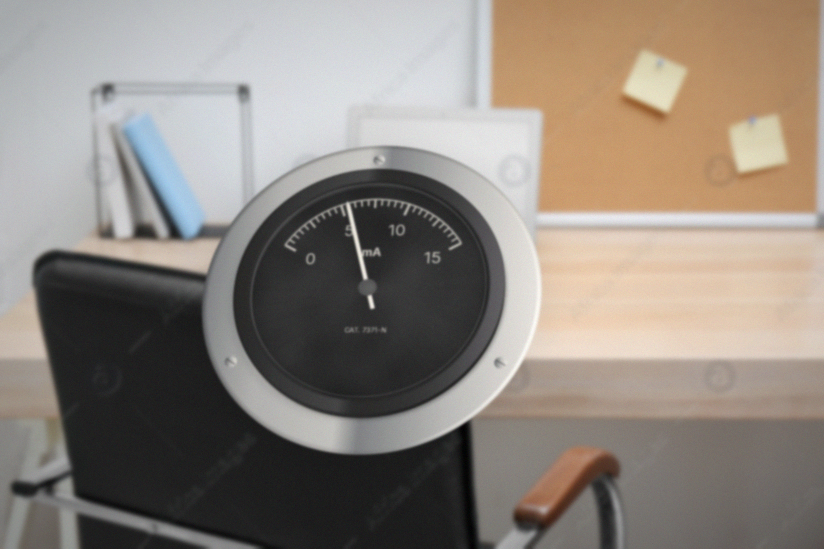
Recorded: 5.5 mA
